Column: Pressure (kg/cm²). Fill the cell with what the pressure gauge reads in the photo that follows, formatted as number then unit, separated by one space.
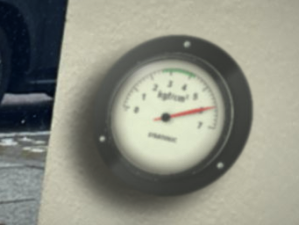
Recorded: 6 kg/cm²
